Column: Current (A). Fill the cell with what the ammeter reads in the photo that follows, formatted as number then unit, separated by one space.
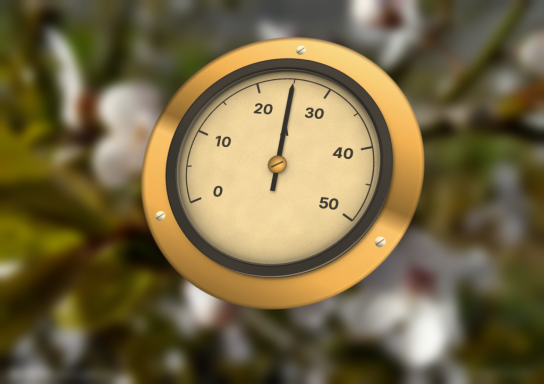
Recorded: 25 A
